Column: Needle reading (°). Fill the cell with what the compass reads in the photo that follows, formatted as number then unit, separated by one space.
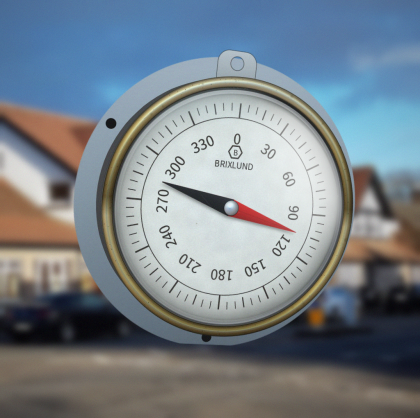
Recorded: 105 °
